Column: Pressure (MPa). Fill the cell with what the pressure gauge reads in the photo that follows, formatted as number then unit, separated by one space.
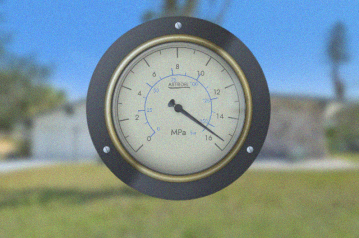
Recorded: 15.5 MPa
